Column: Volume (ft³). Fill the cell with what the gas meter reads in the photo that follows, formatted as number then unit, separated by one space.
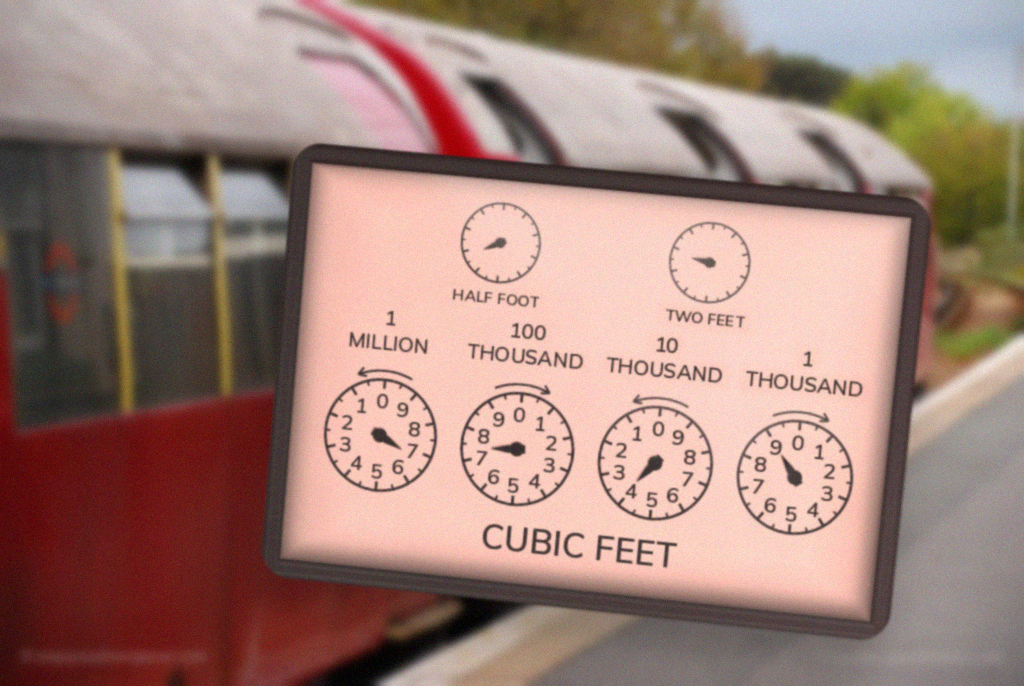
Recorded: 673900 ft³
